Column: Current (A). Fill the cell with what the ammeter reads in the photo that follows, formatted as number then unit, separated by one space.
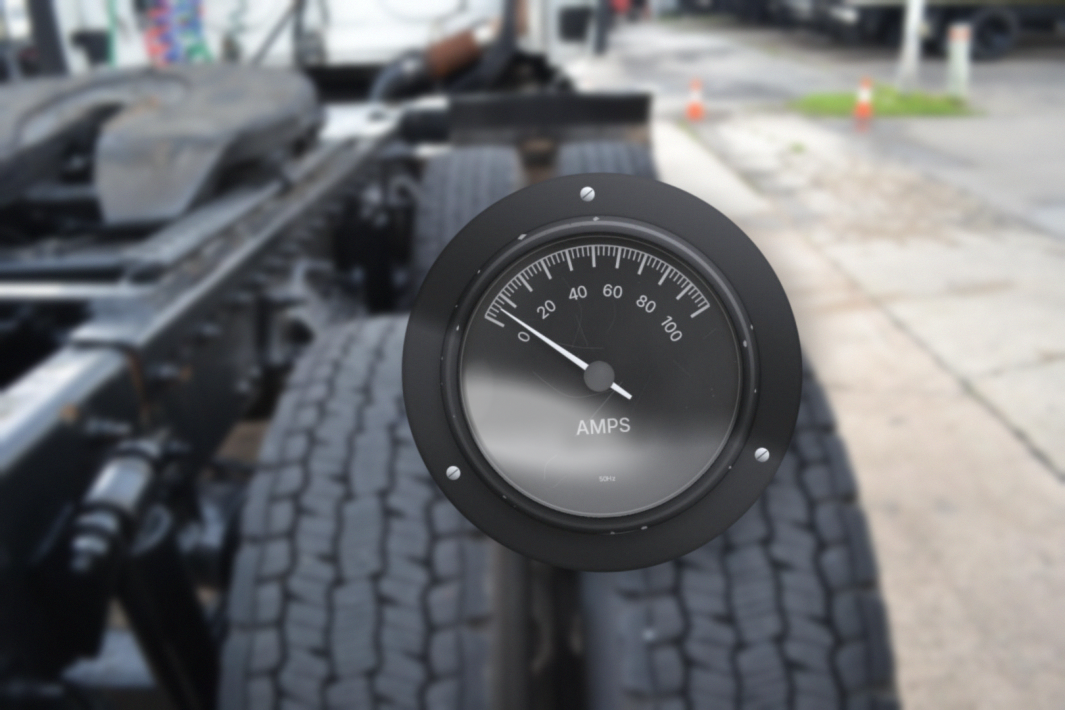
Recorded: 6 A
